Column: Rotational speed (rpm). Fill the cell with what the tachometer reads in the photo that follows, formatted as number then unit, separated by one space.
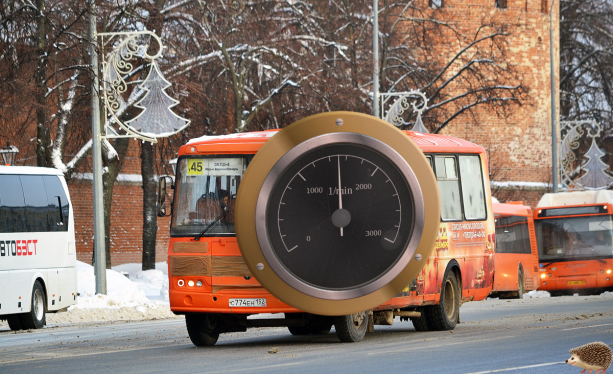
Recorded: 1500 rpm
